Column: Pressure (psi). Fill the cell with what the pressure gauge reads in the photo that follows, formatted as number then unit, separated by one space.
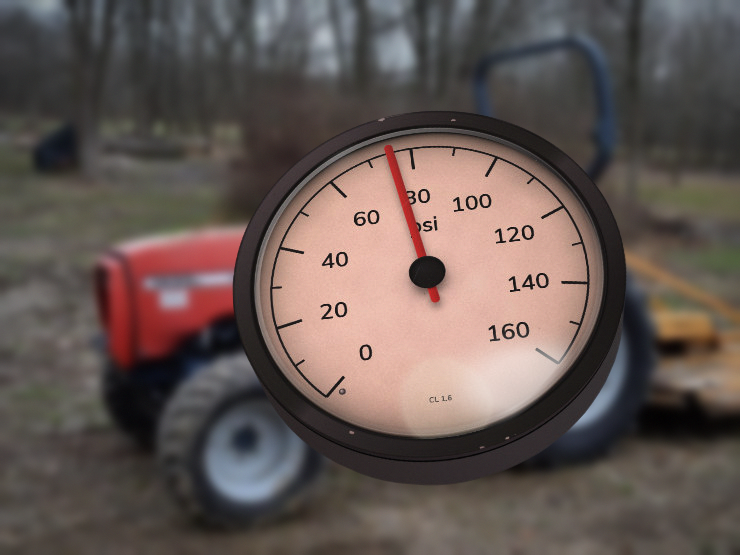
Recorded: 75 psi
